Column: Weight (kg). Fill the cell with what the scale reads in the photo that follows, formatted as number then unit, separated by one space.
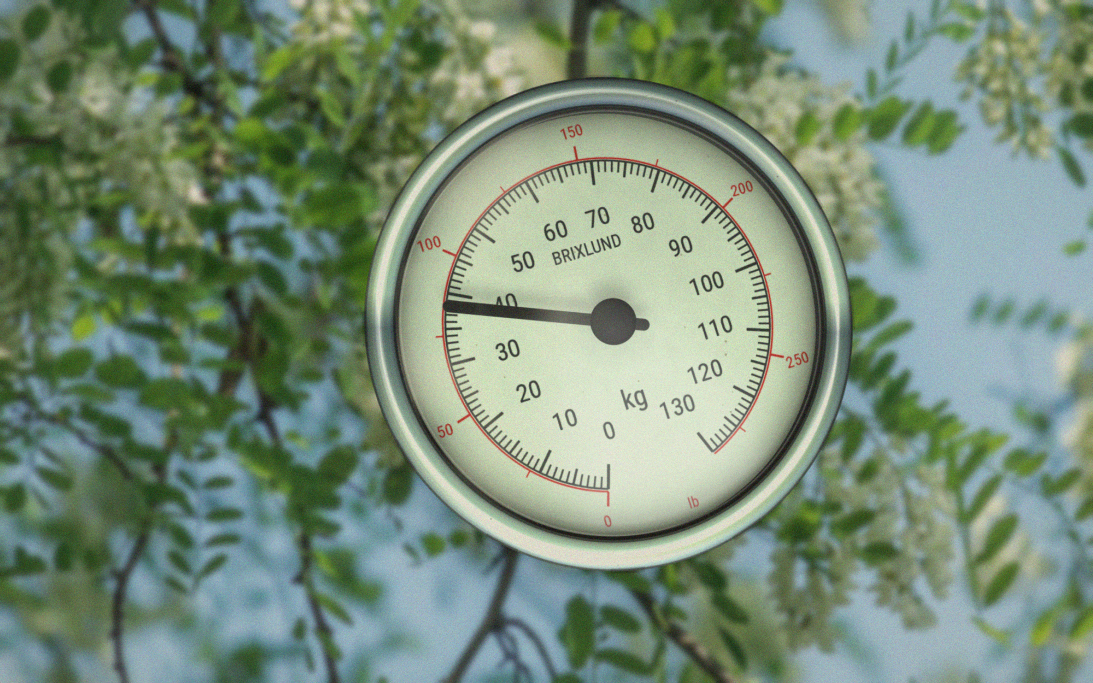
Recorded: 38 kg
